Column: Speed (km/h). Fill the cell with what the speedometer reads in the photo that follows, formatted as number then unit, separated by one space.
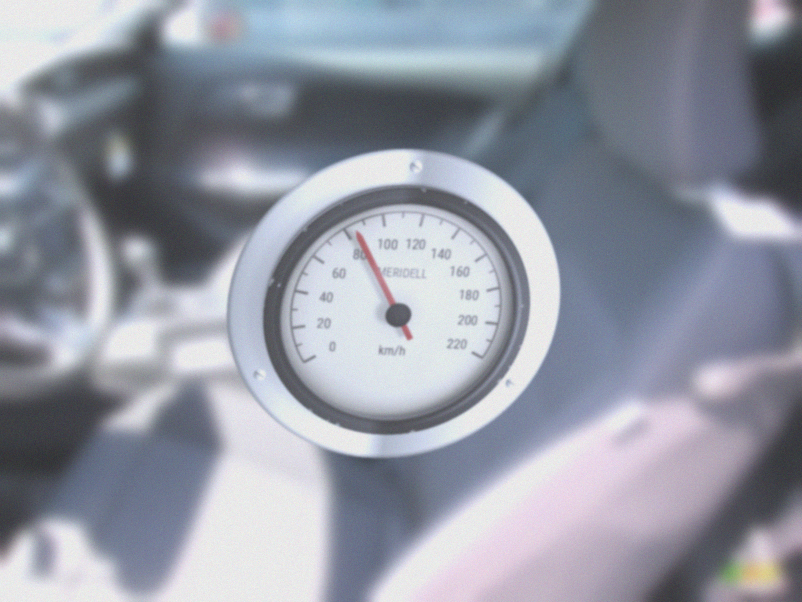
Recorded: 85 km/h
